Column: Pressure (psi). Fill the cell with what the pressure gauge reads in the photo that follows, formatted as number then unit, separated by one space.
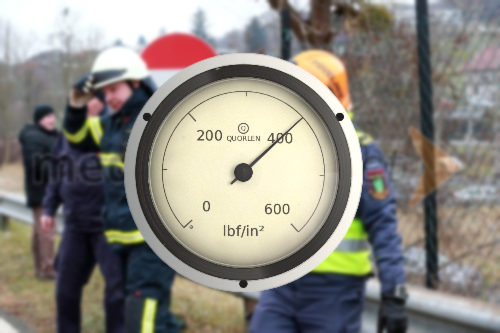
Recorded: 400 psi
